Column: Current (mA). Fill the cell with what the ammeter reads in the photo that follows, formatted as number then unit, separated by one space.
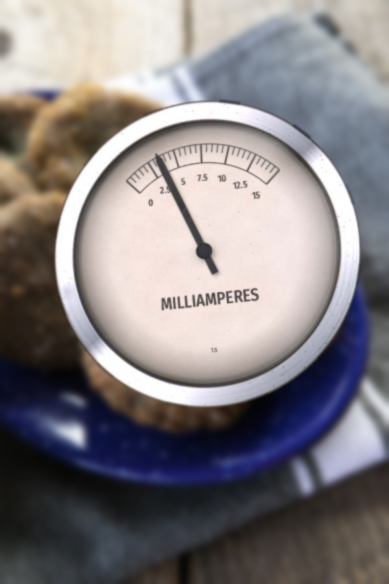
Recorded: 3.5 mA
